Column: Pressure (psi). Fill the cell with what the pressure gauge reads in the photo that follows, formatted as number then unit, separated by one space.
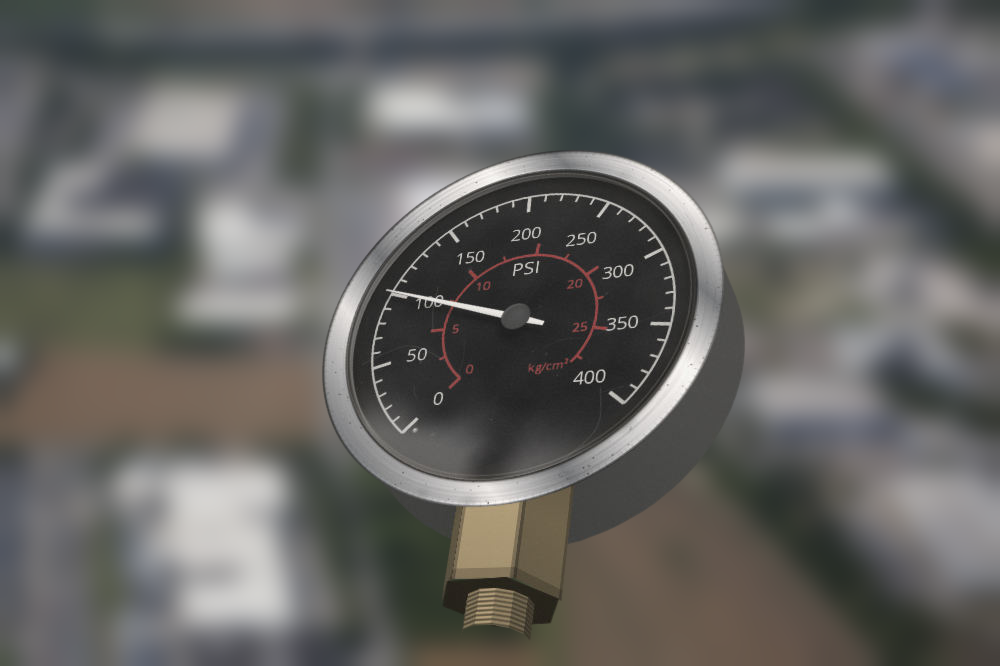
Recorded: 100 psi
